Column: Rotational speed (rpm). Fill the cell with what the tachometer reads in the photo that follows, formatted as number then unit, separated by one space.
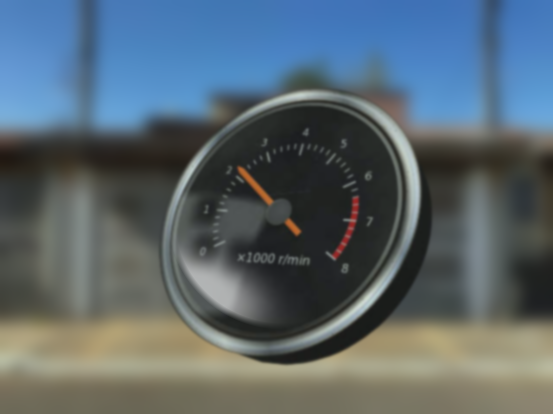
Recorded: 2200 rpm
